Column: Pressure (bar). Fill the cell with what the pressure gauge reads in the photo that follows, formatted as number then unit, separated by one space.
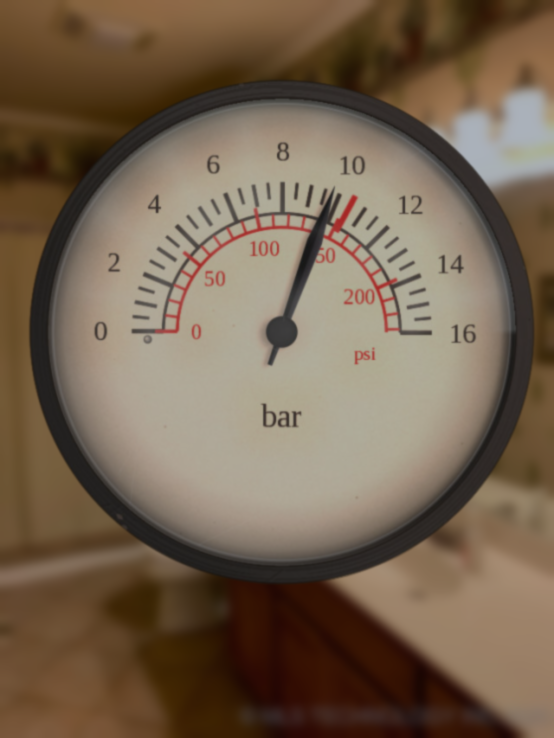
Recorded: 9.75 bar
